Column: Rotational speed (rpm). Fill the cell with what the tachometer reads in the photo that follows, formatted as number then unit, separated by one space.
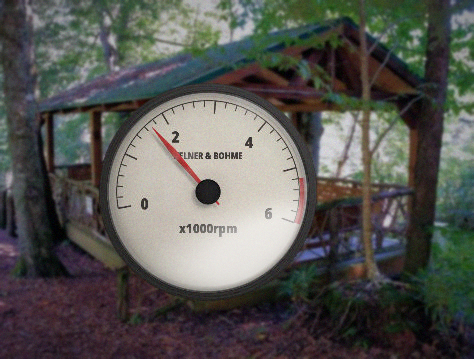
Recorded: 1700 rpm
